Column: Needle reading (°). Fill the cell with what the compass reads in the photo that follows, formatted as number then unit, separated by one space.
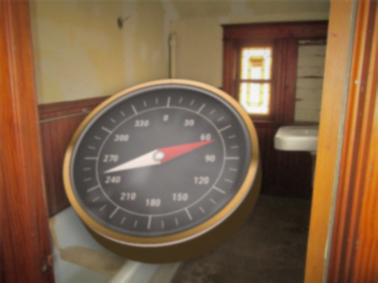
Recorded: 70 °
